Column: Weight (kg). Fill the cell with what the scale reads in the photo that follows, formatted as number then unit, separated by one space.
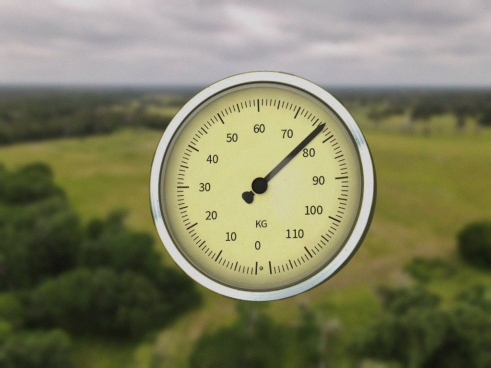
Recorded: 77 kg
